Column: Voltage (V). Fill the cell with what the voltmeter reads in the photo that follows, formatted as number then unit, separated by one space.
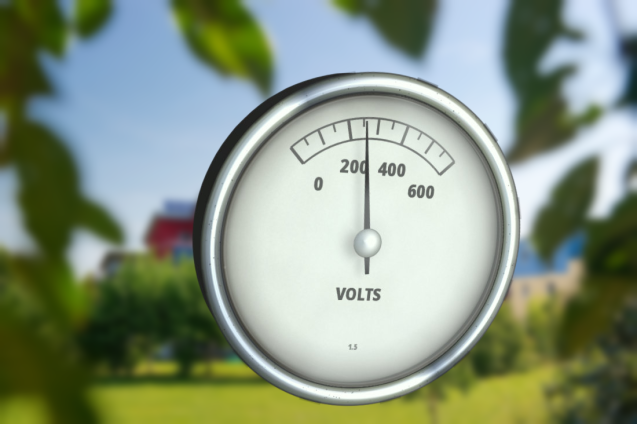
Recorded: 250 V
